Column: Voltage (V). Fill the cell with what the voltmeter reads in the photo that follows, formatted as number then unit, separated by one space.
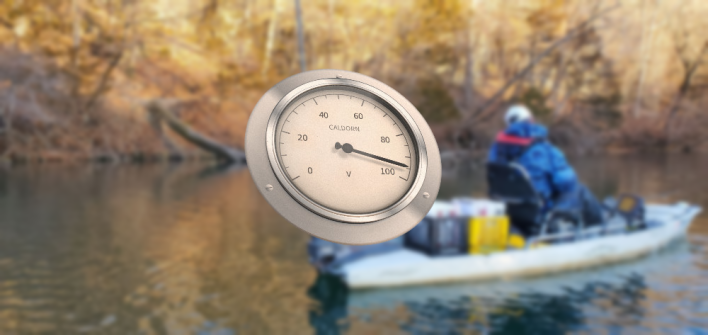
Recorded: 95 V
